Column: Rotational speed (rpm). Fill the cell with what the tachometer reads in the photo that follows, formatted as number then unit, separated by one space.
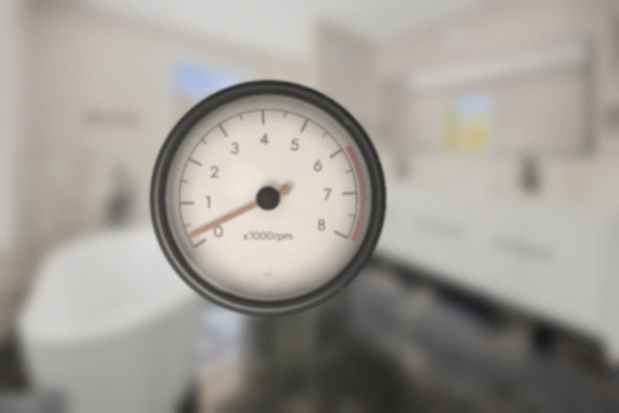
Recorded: 250 rpm
